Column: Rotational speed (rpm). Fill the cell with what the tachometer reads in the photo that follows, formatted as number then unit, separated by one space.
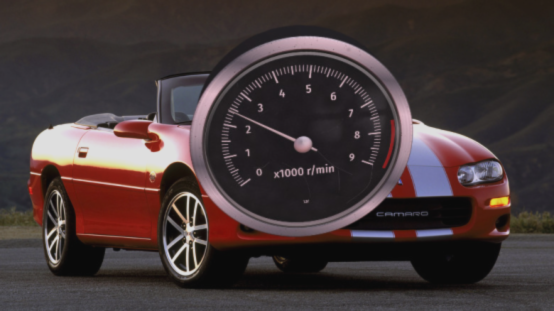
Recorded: 2500 rpm
